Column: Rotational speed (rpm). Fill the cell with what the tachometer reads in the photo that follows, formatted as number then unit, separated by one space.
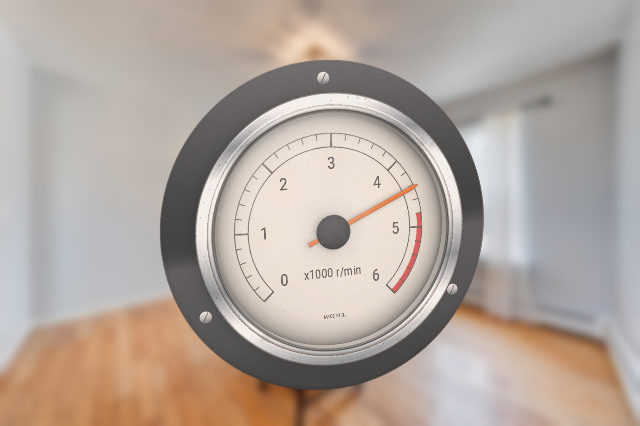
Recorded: 4400 rpm
